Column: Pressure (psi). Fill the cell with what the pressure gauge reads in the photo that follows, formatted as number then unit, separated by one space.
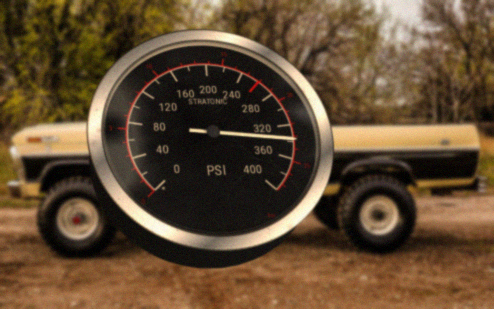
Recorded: 340 psi
